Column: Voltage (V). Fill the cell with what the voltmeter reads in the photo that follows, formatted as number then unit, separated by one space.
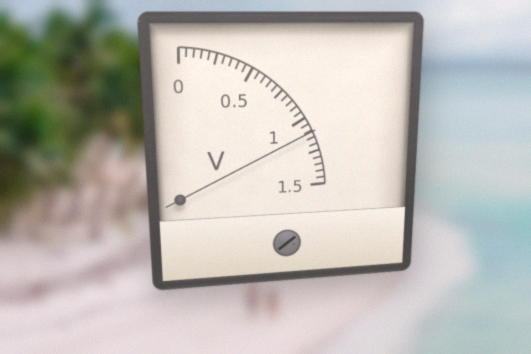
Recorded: 1.1 V
